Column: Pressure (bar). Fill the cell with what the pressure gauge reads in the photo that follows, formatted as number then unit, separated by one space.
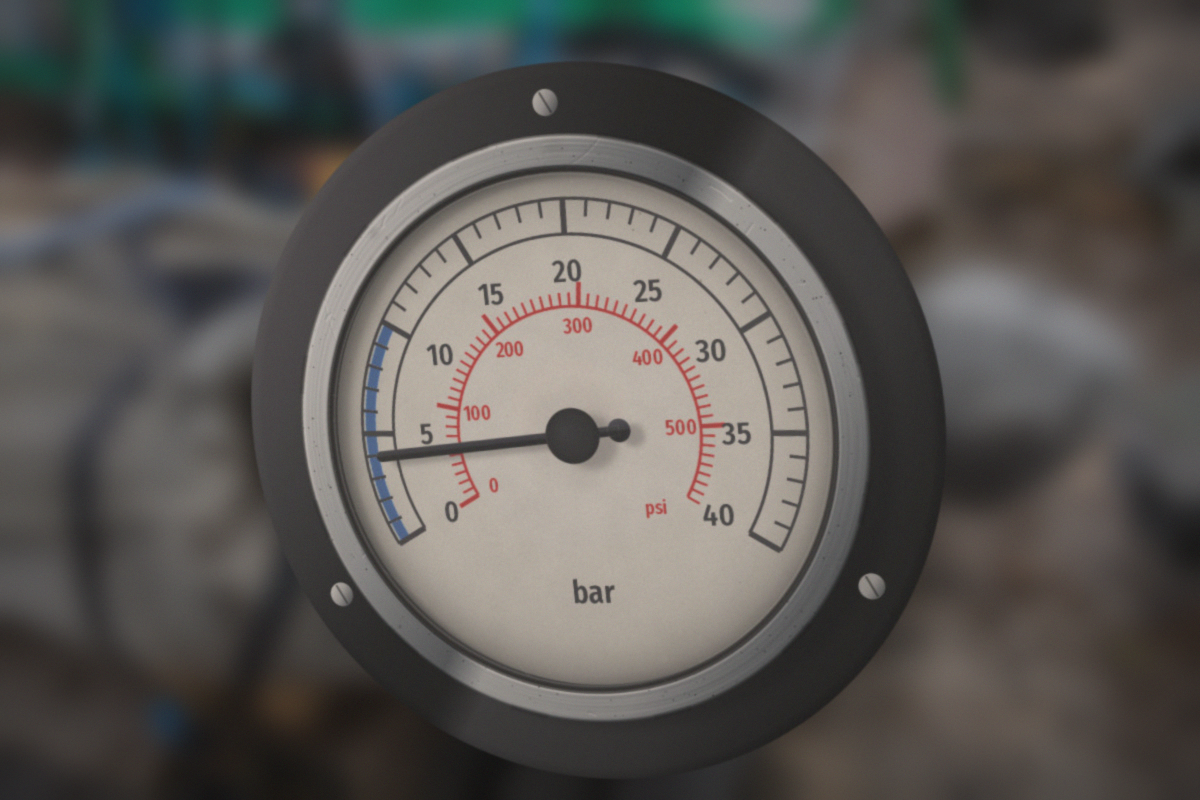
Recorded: 4 bar
